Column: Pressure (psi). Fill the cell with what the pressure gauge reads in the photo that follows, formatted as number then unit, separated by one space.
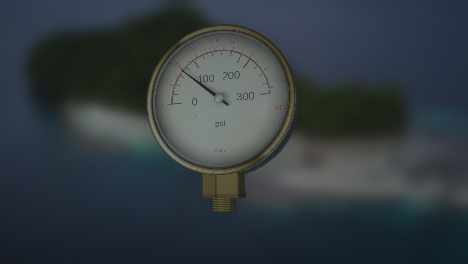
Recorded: 70 psi
